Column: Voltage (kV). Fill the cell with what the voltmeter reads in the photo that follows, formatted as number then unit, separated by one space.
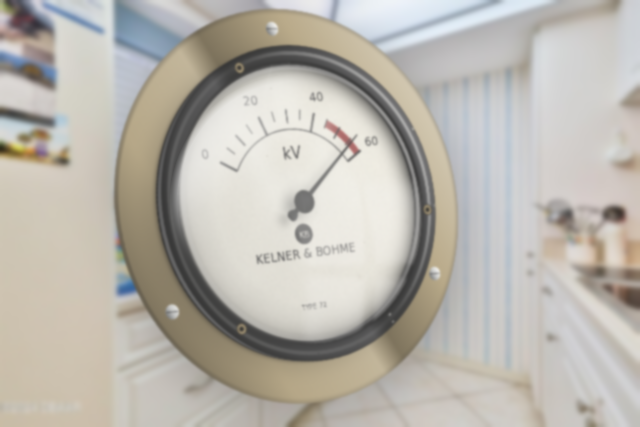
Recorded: 55 kV
